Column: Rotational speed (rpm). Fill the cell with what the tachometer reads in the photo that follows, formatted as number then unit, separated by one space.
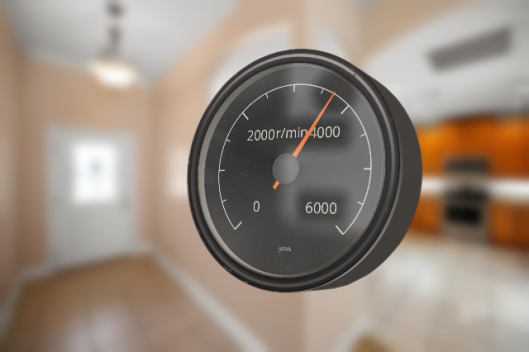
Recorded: 3750 rpm
